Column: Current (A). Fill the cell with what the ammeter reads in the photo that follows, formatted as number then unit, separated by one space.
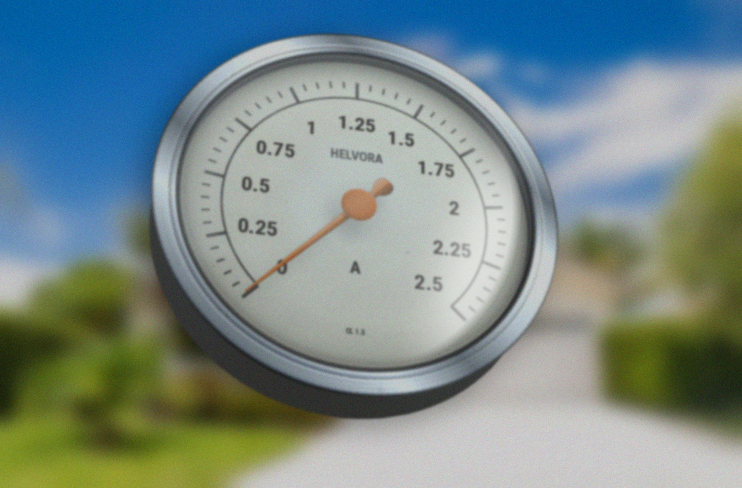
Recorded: 0 A
